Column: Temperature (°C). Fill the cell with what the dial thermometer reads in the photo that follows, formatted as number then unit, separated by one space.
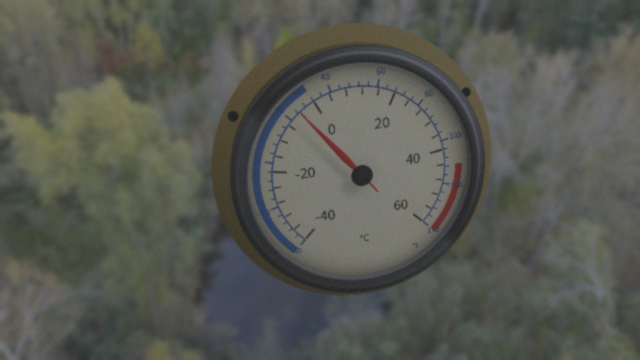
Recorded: -4 °C
